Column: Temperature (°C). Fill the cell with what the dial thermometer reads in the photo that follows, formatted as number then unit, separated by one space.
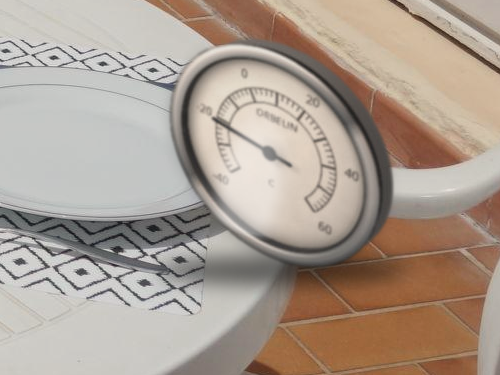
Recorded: -20 °C
